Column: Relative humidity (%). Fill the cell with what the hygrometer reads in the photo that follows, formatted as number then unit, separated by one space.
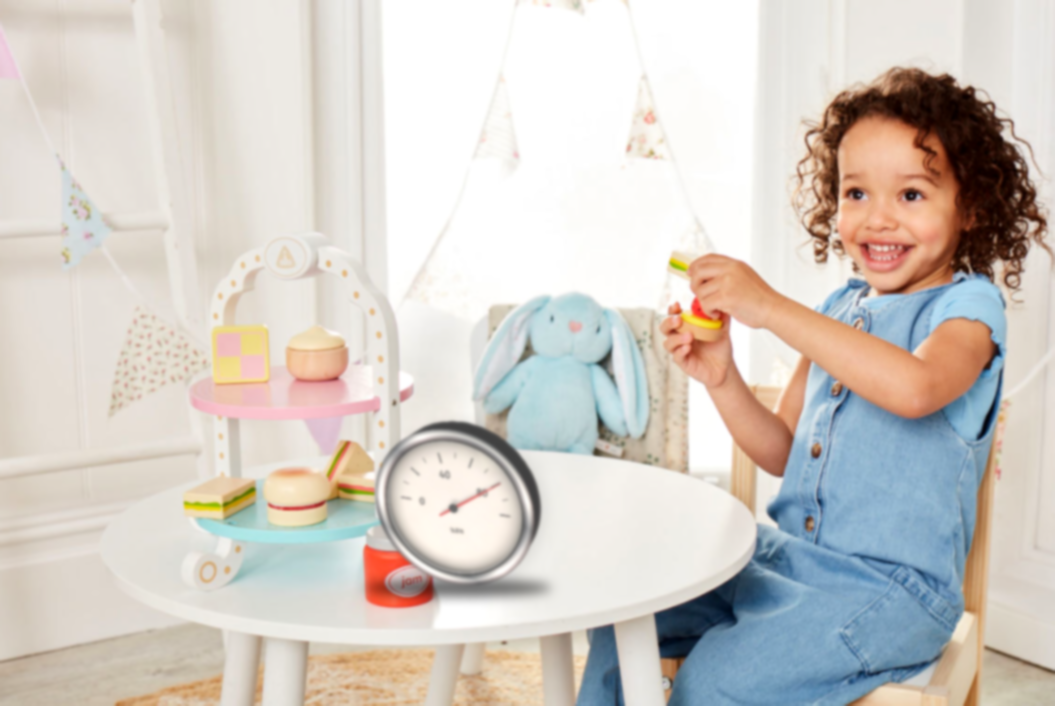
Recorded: 80 %
